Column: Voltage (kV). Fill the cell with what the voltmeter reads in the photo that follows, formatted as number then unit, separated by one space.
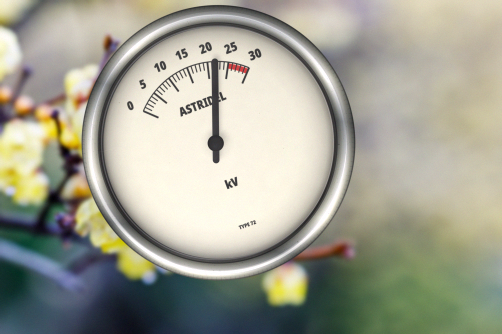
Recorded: 22 kV
